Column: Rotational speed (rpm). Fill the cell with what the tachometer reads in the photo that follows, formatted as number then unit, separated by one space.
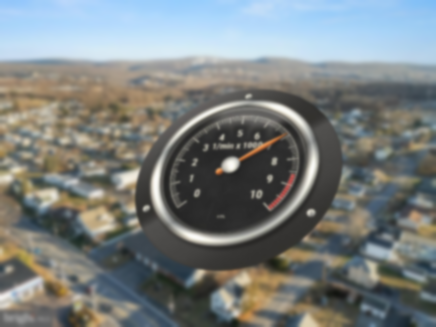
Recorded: 7000 rpm
